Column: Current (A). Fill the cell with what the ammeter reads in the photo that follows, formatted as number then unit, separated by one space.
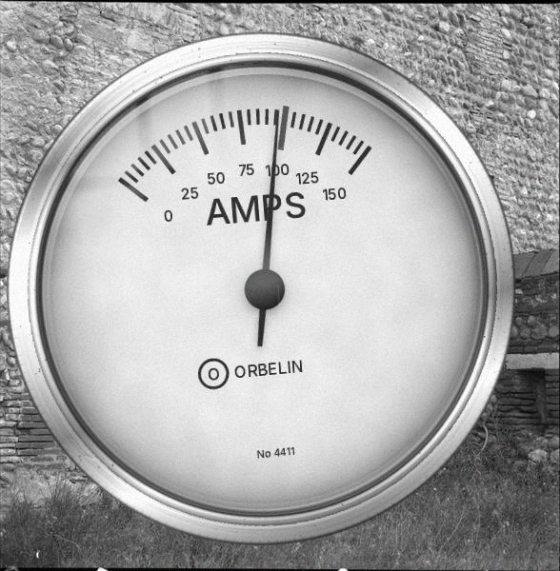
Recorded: 95 A
